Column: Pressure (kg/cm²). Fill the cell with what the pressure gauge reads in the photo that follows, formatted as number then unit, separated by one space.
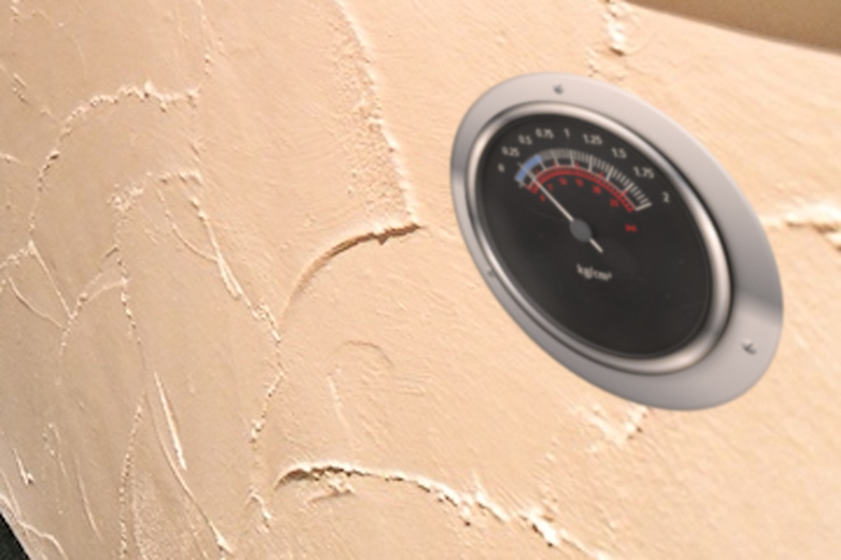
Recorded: 0.25 kg/cm²
